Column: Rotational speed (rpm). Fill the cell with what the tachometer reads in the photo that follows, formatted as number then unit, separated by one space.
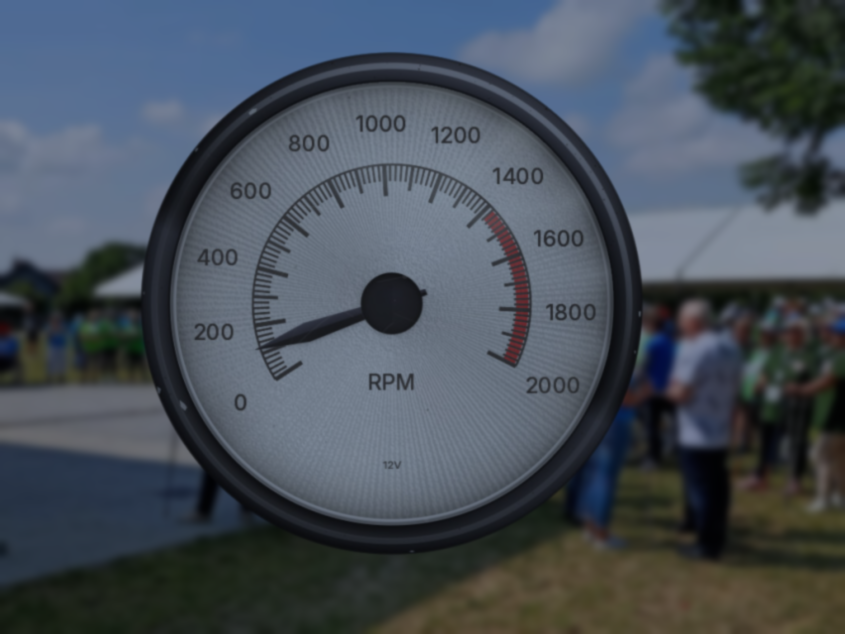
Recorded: 120 rpm
